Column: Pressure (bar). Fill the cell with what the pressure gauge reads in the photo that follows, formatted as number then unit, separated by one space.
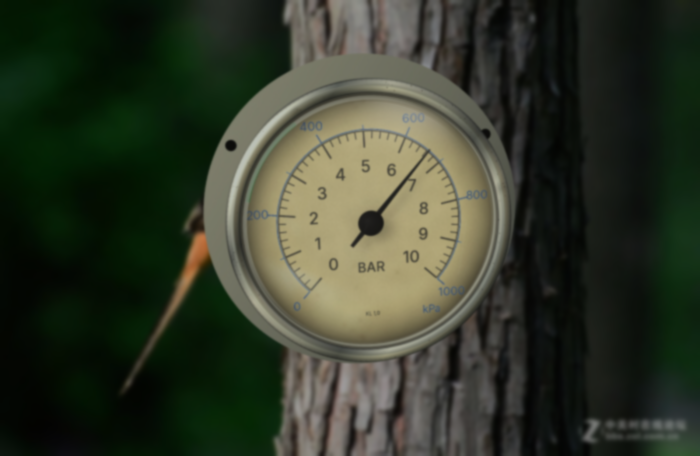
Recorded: 6.6 bar
